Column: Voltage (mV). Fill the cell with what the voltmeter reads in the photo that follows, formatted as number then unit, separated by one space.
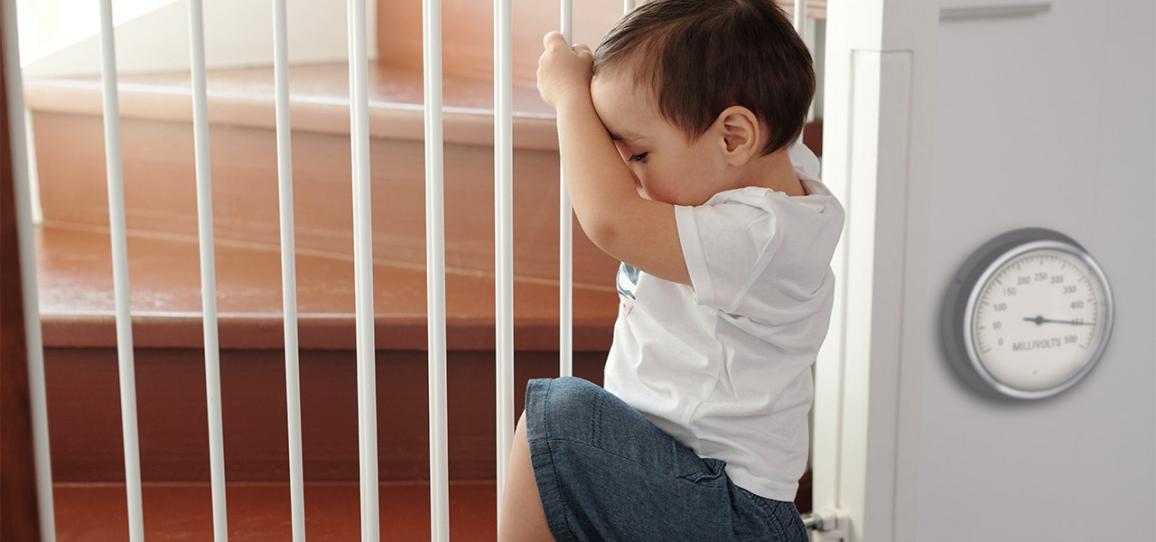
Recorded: 450 mV
